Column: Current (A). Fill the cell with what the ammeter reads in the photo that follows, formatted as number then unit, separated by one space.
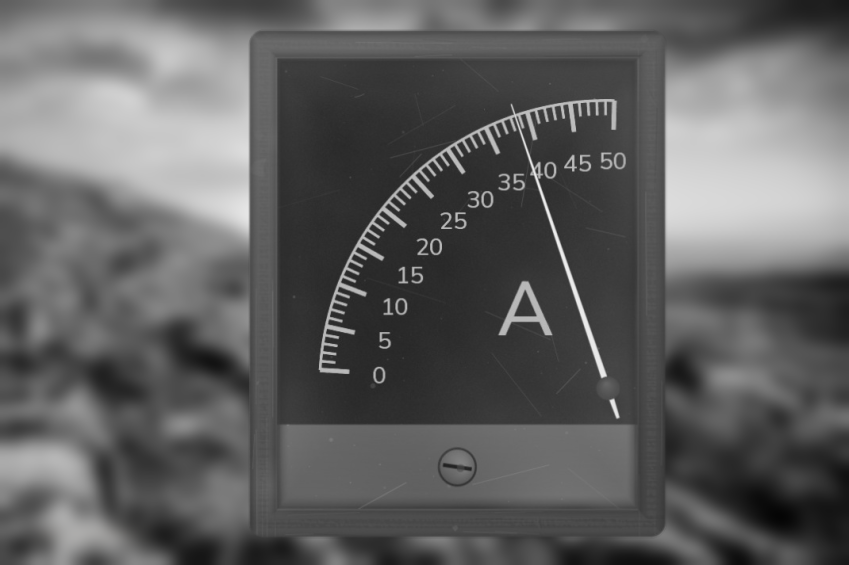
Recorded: 38.5 A
